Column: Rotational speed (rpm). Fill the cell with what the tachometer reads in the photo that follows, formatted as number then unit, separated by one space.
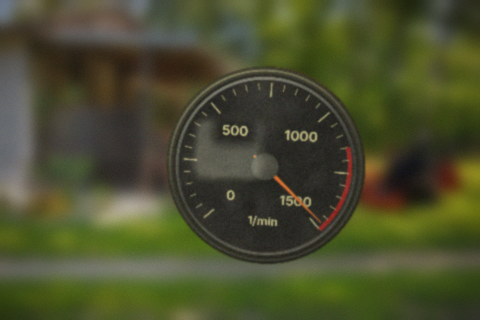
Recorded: 1475 rpm
